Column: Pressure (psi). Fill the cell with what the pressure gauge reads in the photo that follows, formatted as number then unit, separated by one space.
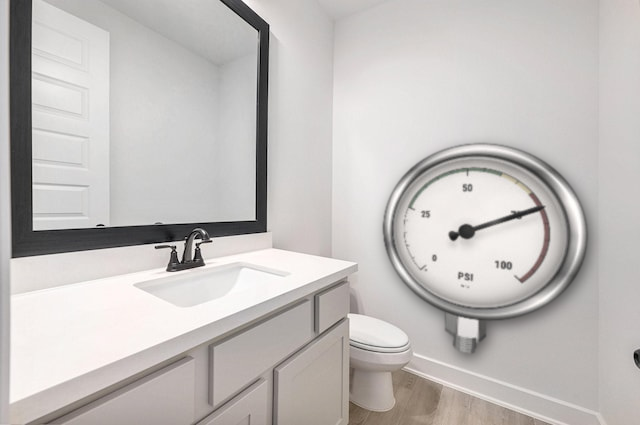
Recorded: 75 psi
